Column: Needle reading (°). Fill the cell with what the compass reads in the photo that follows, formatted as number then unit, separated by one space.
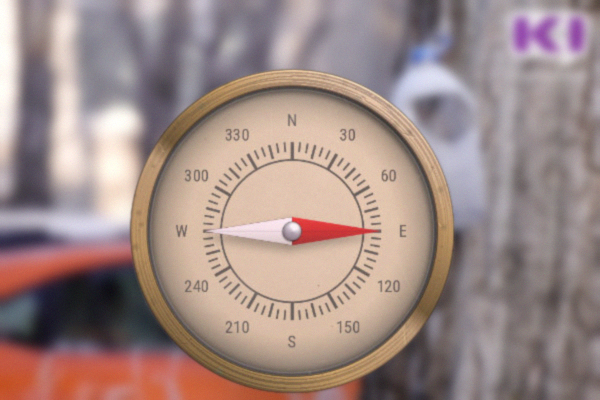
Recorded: 90 °
